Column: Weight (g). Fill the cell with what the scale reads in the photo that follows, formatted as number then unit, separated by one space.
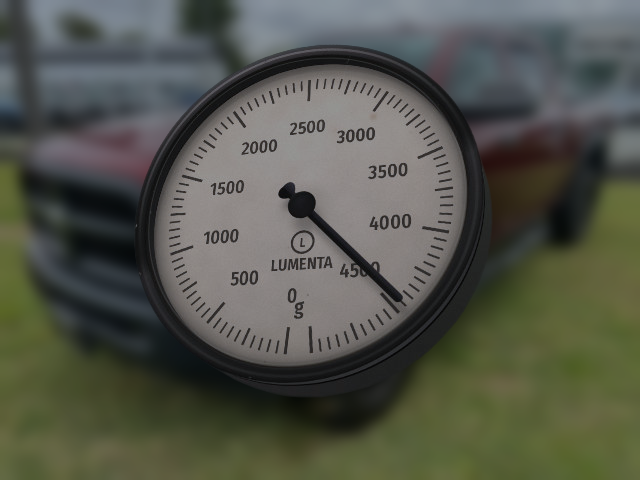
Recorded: 4450 g
